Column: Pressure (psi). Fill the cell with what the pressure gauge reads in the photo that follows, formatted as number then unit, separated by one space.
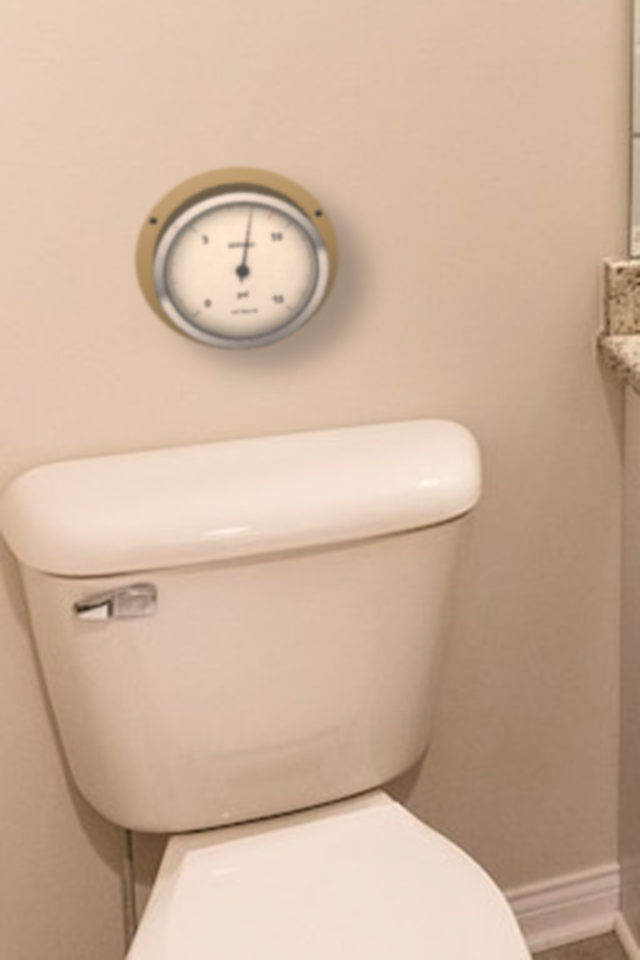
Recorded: 8 psi
